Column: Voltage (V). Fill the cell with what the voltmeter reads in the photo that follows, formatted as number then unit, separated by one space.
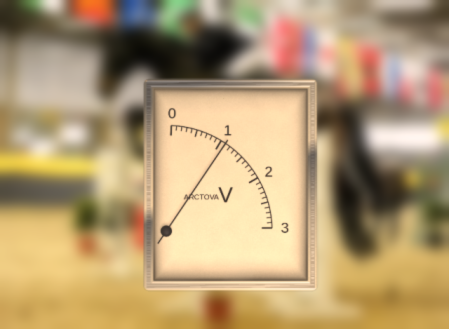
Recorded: 1.1 V
